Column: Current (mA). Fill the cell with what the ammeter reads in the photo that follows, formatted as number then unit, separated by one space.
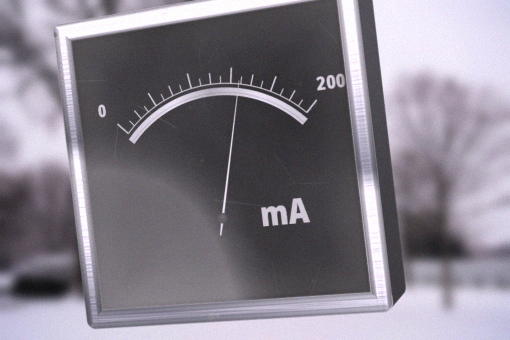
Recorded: 130 mA
